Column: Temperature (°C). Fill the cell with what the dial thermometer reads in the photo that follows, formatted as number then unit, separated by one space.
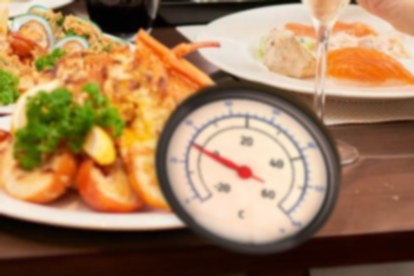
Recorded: 0 °C
